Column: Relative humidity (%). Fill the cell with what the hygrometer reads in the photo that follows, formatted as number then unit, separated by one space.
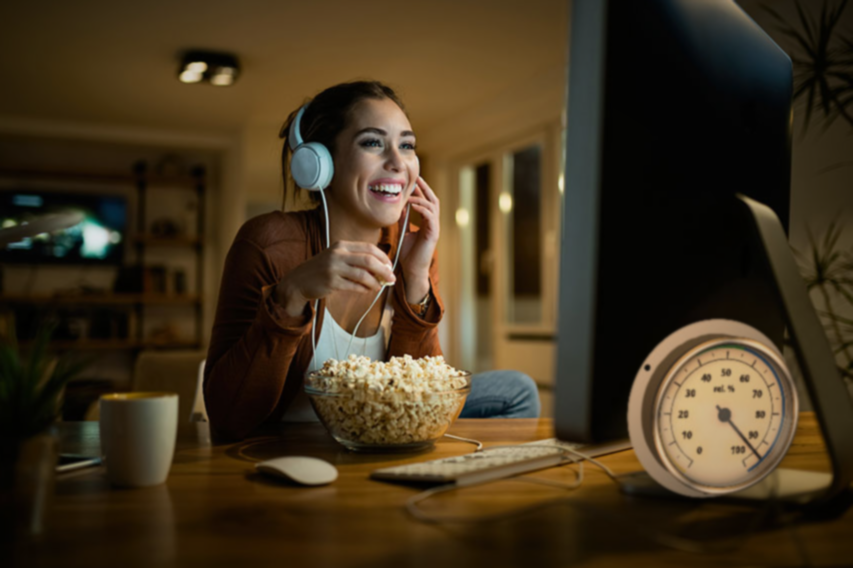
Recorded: 95 %
